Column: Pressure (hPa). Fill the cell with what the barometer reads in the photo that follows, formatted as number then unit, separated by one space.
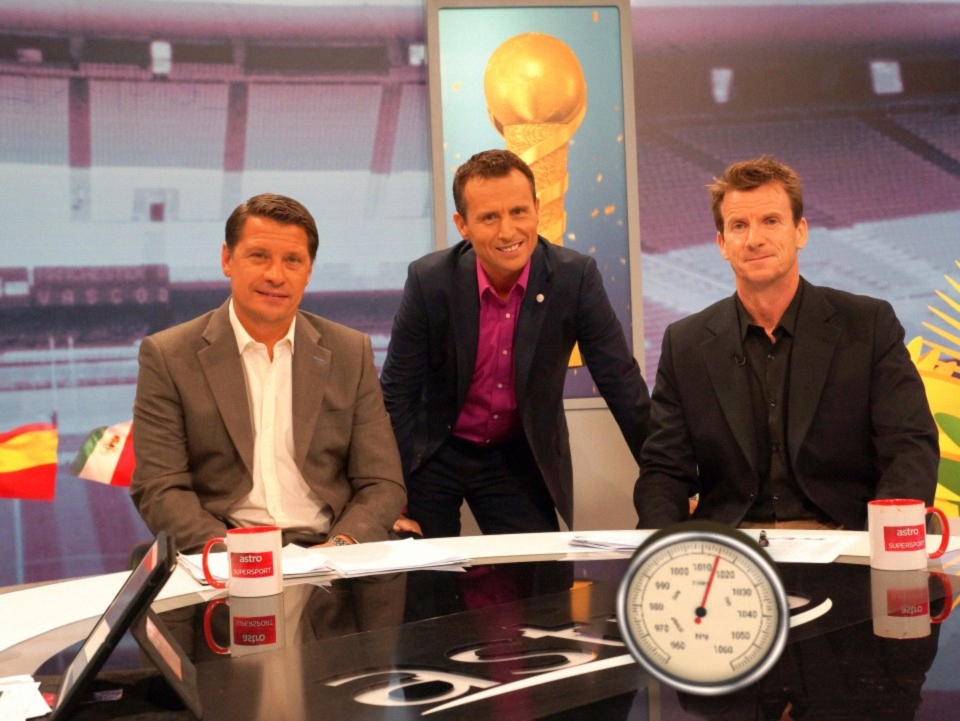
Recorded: 1015 hPa
